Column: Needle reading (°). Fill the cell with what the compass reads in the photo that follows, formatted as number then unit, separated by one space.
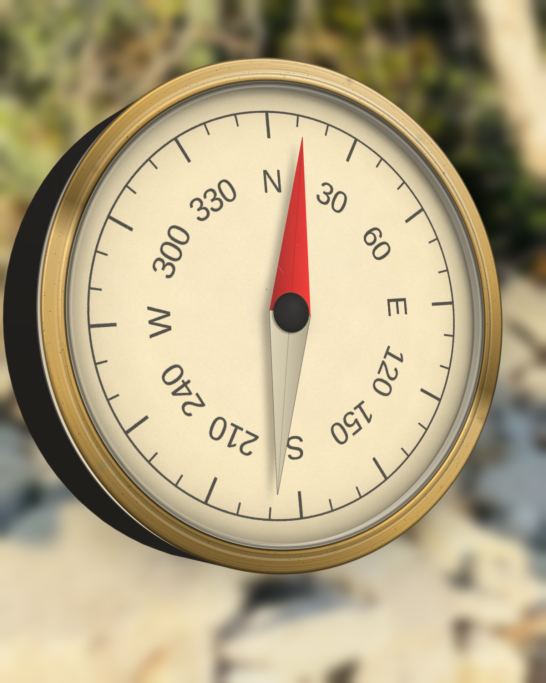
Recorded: 10 °
